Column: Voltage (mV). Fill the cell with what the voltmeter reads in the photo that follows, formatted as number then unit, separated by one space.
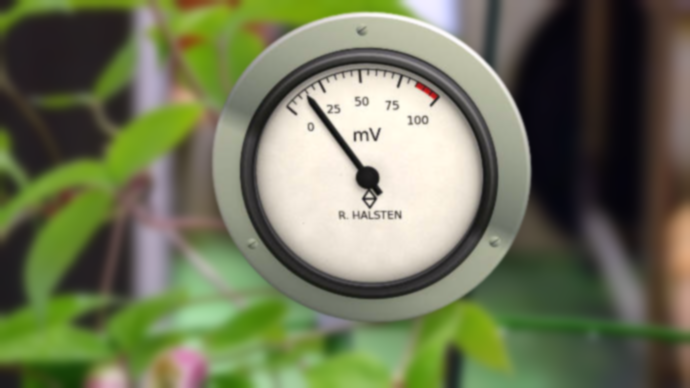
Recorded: 15 mV
